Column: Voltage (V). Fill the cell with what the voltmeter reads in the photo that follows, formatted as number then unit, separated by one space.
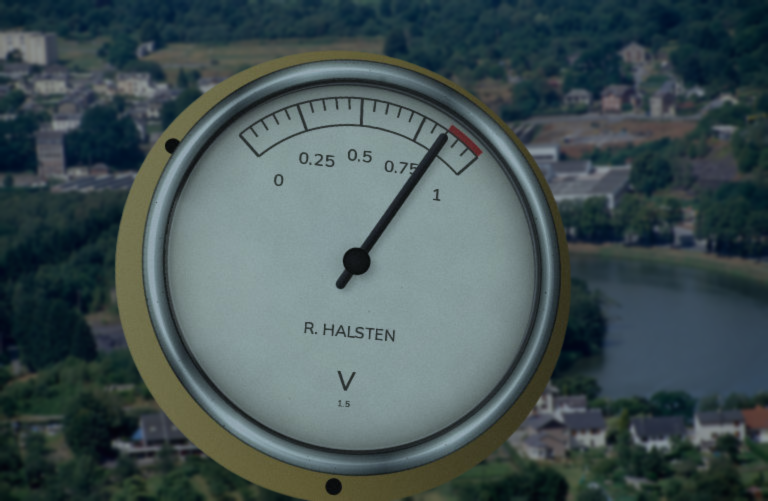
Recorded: 0.85 V
